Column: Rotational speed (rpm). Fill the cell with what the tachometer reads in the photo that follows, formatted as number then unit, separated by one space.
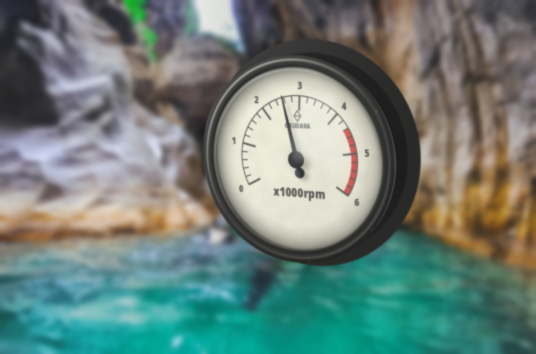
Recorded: 2600 rpm
